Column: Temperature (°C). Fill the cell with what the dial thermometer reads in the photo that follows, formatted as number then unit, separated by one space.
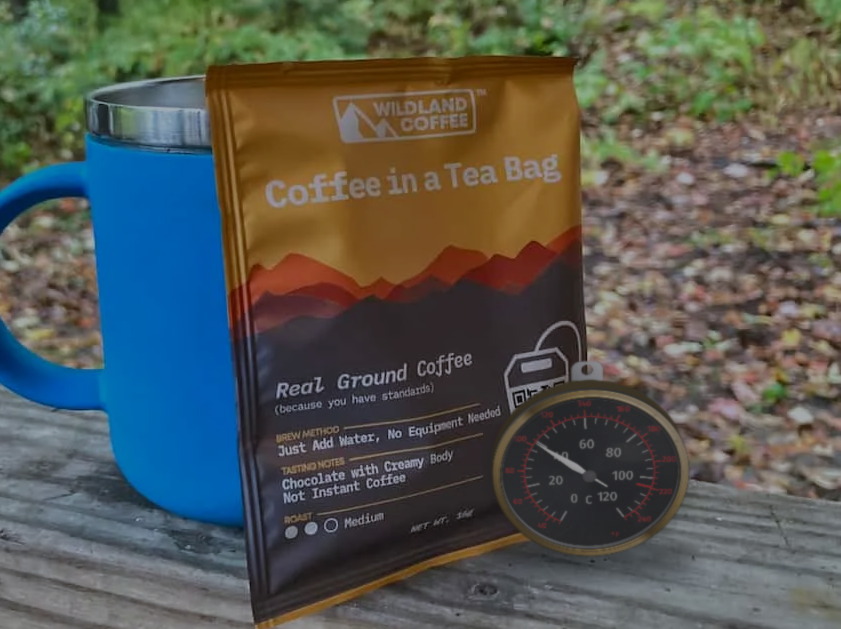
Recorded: 40 °C
